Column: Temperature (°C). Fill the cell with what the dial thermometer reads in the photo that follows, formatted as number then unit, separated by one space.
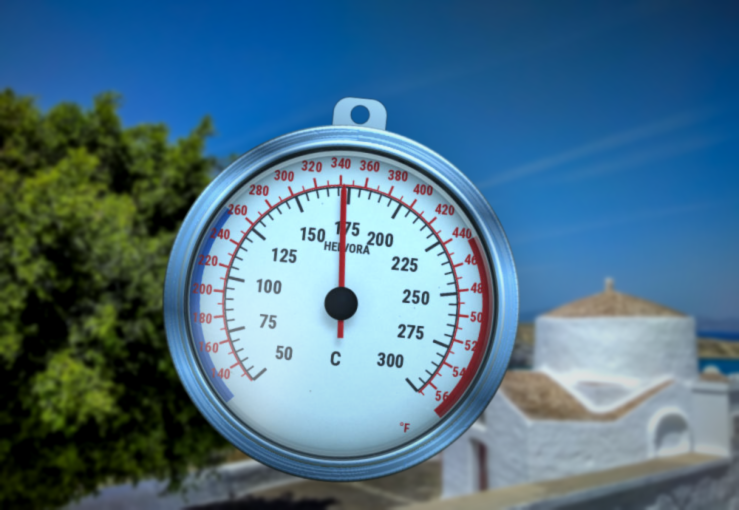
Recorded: 172.5 °C
